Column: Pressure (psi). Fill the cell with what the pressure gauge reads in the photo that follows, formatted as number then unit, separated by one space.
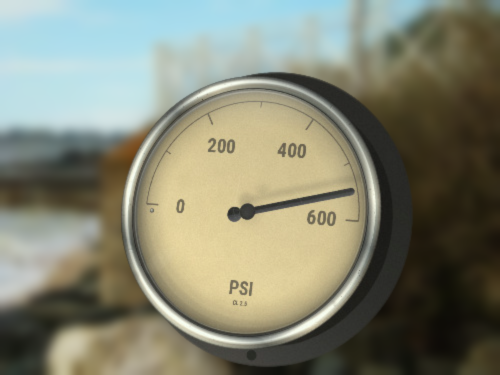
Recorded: 550 psi
